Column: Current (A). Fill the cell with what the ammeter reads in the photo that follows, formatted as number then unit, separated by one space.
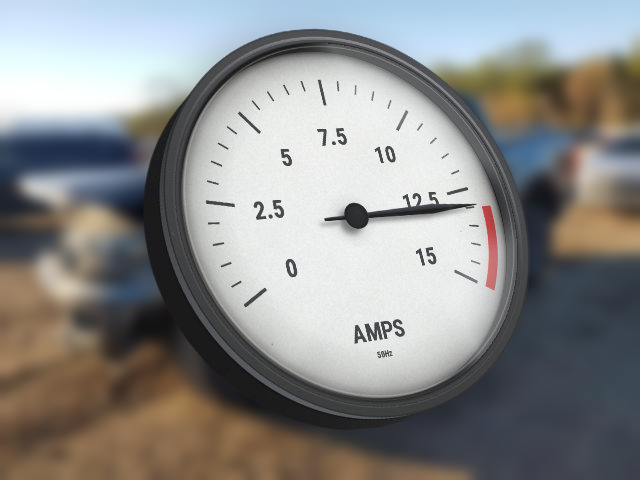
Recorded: 13 A
